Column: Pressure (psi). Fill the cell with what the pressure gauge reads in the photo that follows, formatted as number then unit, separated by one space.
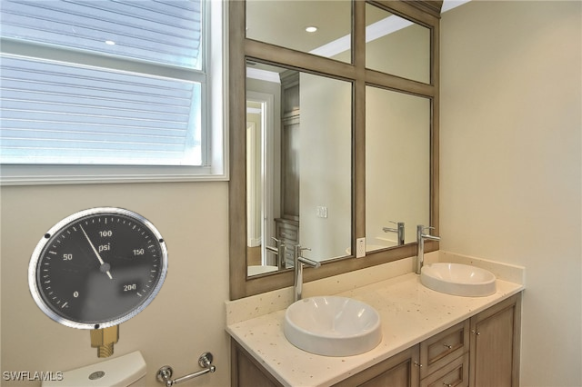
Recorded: 80 psi
